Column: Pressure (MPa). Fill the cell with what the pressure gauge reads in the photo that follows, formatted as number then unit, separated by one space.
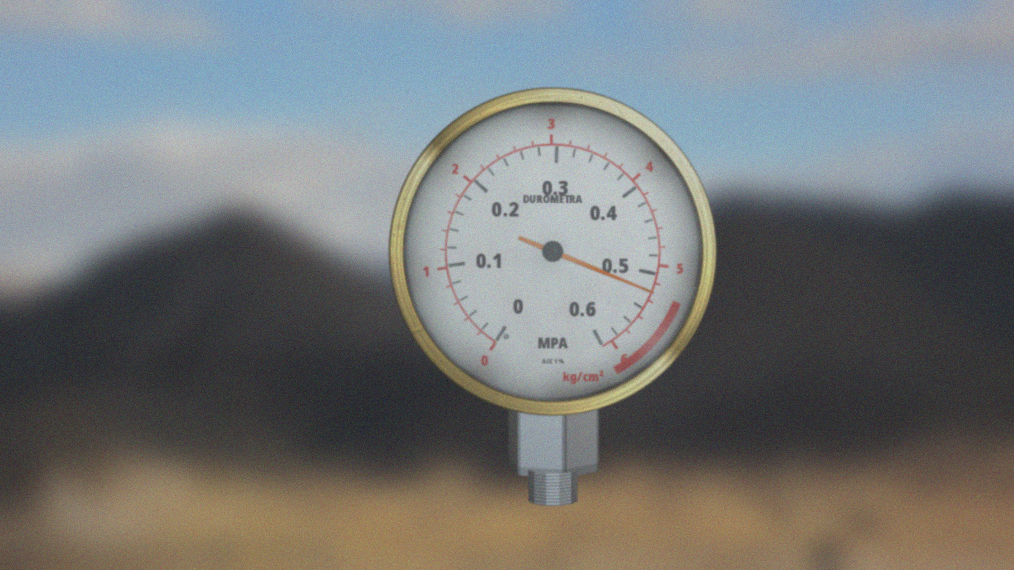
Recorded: 0.52 MPa
